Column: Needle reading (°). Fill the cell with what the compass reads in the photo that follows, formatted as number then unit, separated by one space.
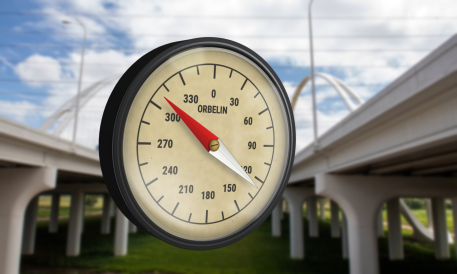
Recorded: 307.5 °
